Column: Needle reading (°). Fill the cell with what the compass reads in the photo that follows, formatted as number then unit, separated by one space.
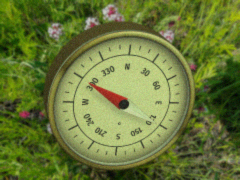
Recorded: 300 °
